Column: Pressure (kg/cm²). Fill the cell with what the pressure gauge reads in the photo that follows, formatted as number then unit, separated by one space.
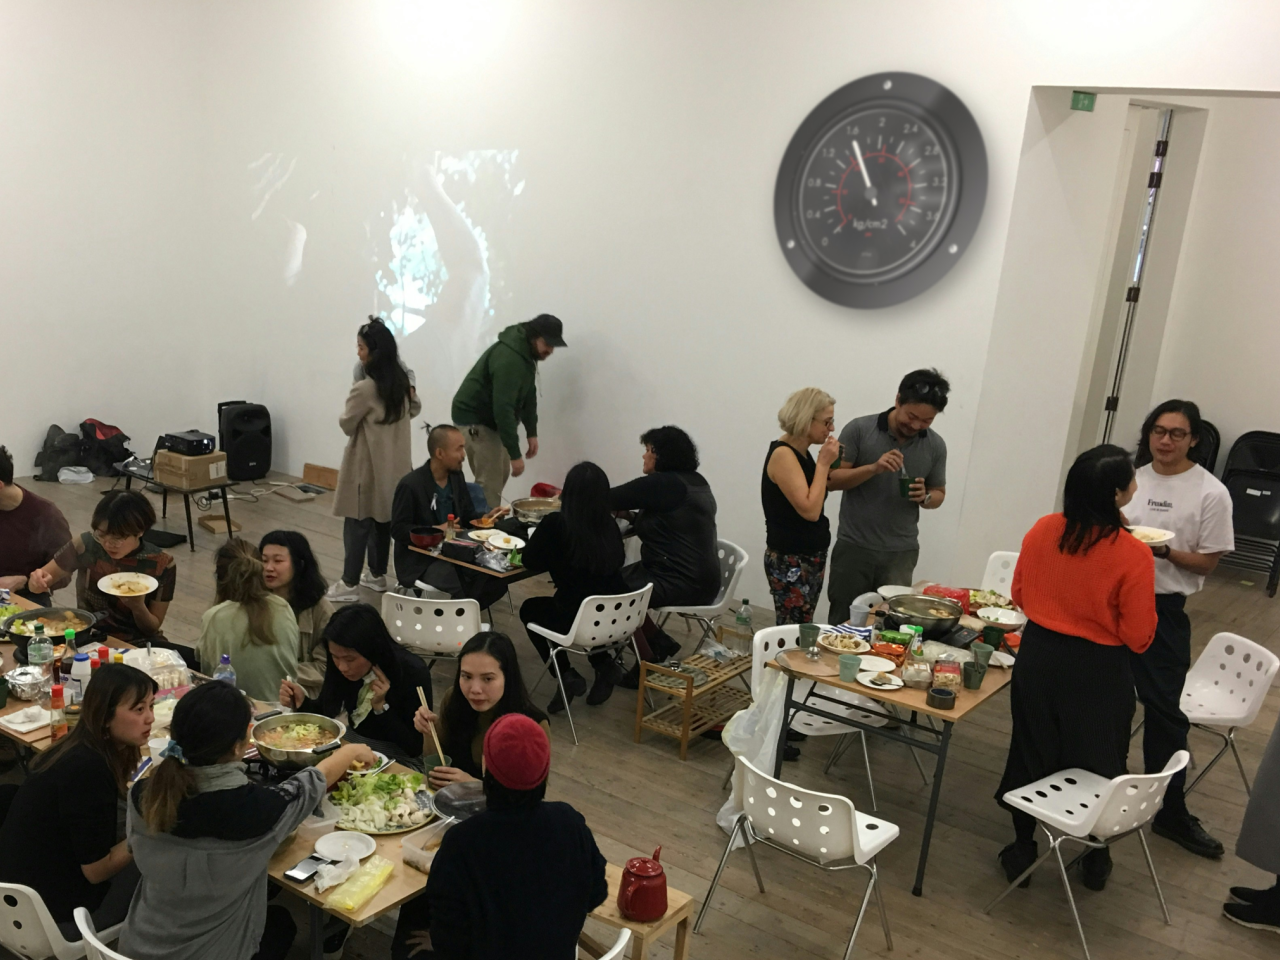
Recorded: 1.6 kg/cm²
